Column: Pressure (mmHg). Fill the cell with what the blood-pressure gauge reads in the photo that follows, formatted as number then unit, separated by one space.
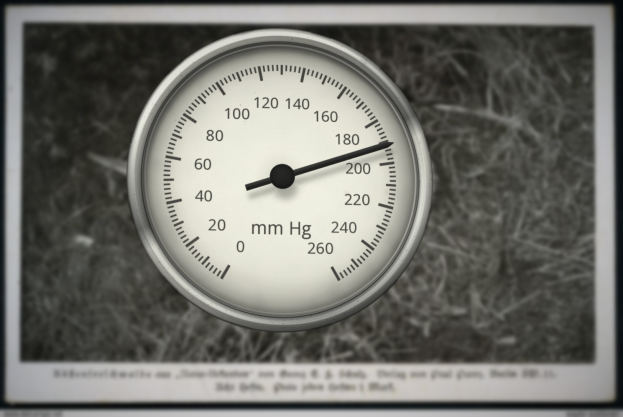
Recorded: 192 mmHg
